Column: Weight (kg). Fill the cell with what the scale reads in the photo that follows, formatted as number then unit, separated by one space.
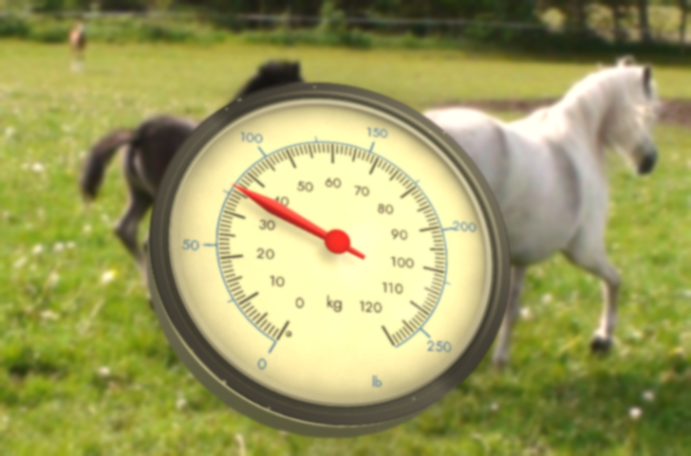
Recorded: 35 kg
